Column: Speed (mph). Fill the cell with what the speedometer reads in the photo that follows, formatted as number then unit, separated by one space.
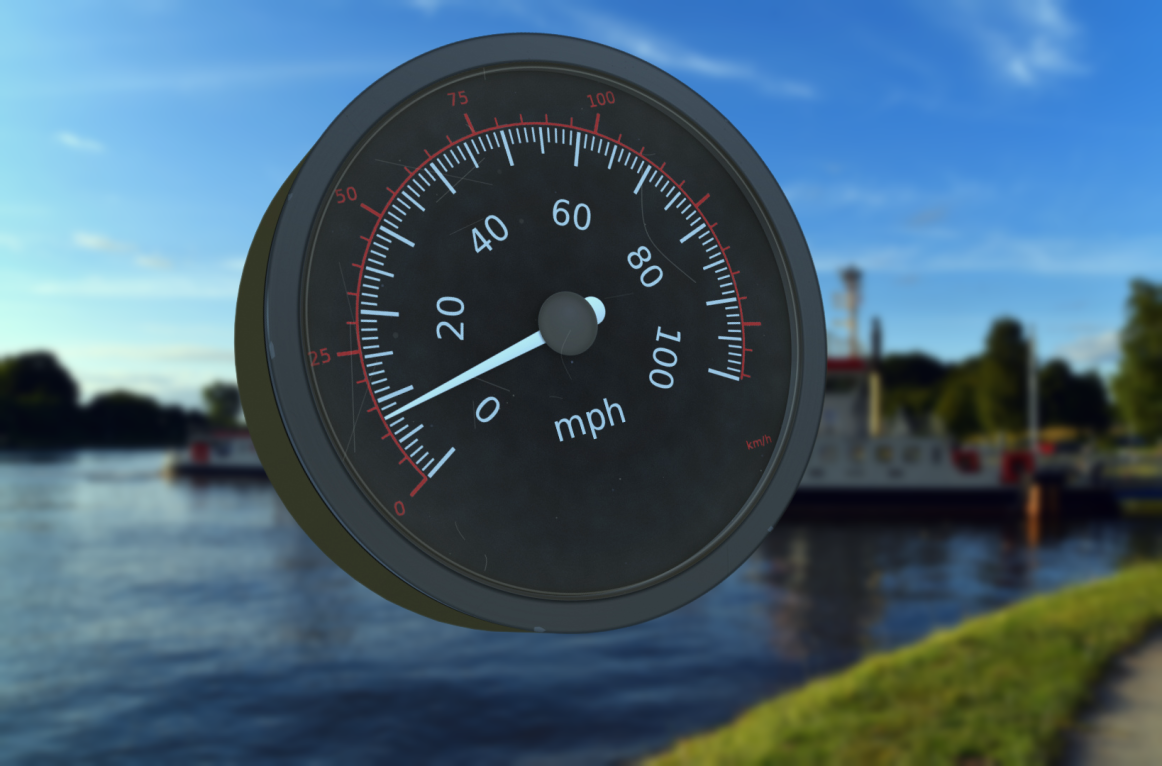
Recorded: 8 mph
